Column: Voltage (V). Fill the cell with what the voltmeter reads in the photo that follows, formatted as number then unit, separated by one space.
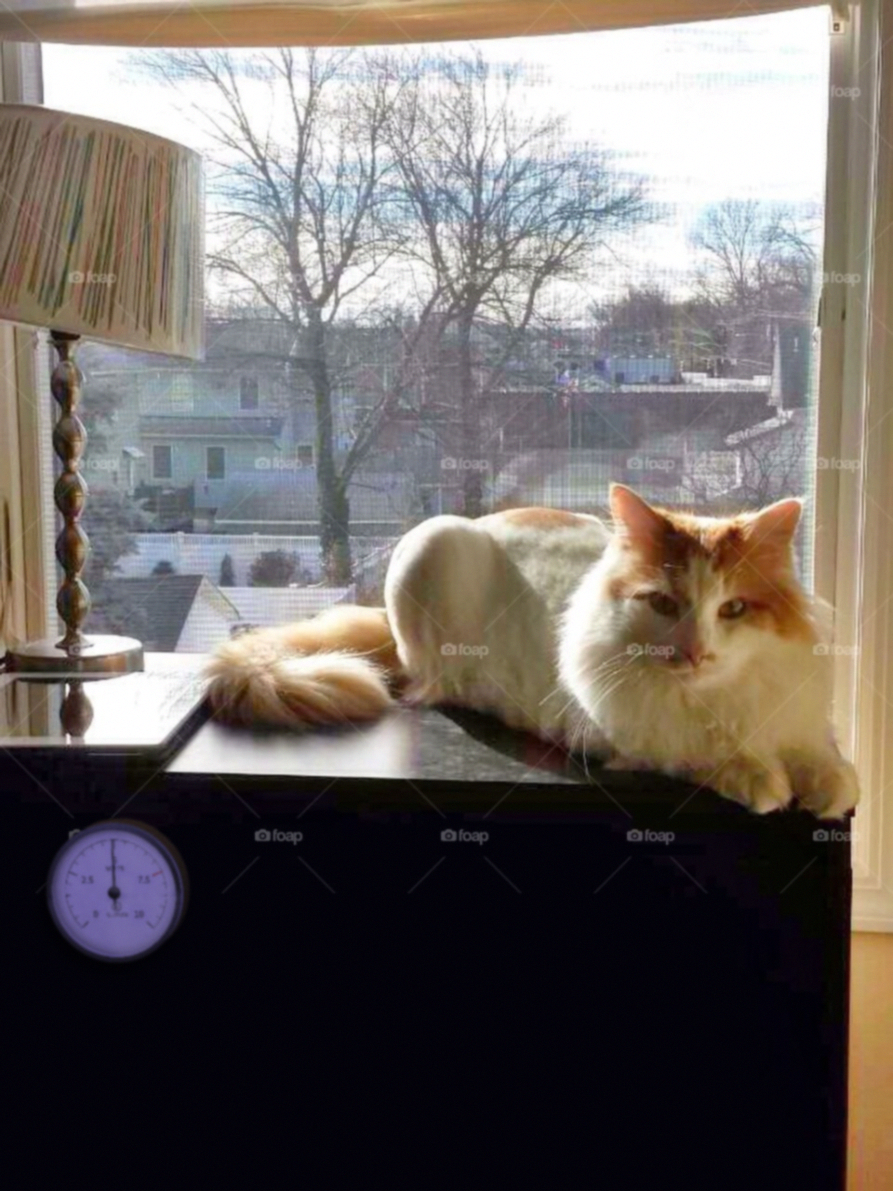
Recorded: 5 V
